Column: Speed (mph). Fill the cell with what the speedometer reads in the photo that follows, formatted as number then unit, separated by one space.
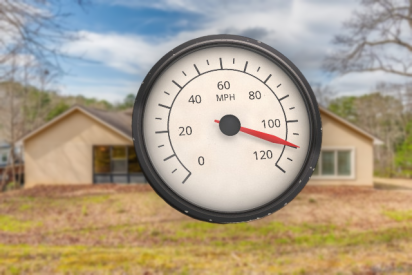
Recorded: 110 mph
